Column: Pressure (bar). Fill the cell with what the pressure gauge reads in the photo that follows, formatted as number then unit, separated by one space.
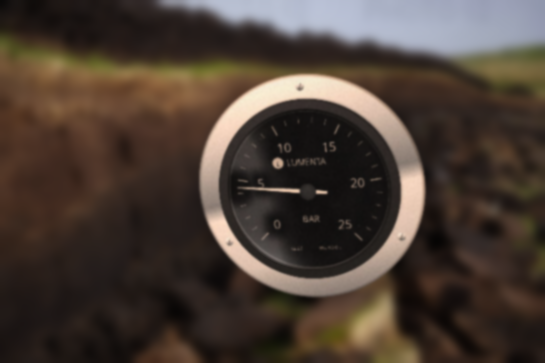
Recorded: 4.5 bar
